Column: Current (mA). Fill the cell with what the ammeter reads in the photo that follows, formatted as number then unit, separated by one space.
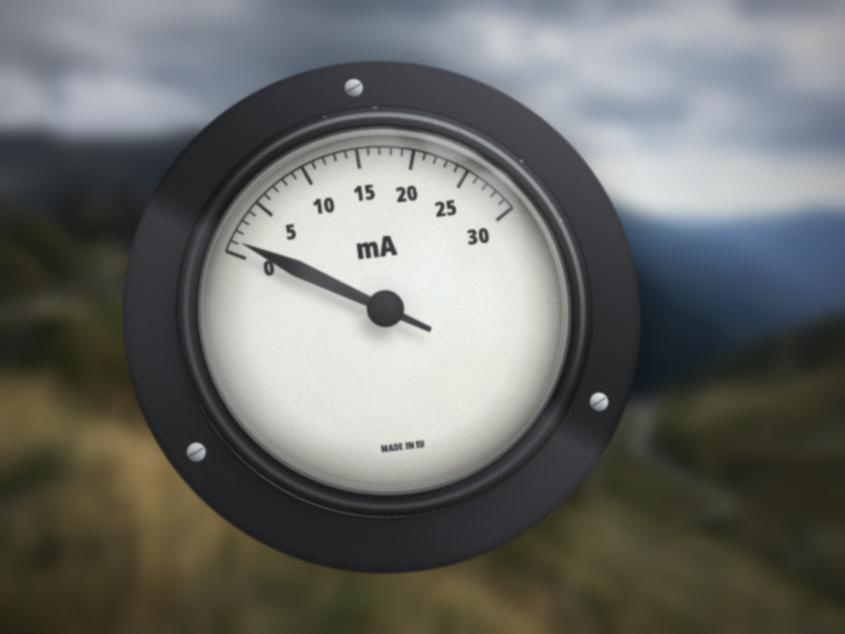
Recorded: 1 mA
